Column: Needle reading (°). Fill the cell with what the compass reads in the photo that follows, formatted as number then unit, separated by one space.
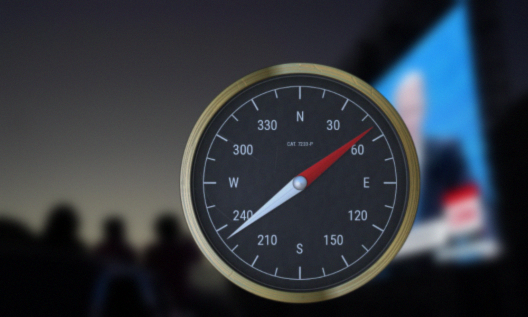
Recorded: 52.5 °
